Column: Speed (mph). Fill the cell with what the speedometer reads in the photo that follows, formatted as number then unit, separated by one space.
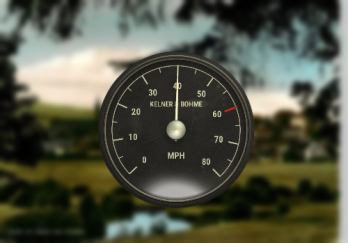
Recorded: 40 mph
